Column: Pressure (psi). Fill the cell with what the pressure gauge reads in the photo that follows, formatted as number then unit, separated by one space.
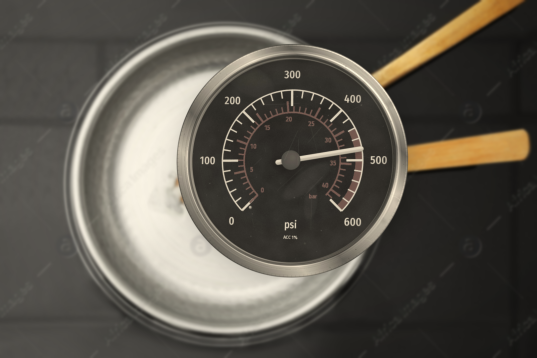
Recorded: 480 psi
